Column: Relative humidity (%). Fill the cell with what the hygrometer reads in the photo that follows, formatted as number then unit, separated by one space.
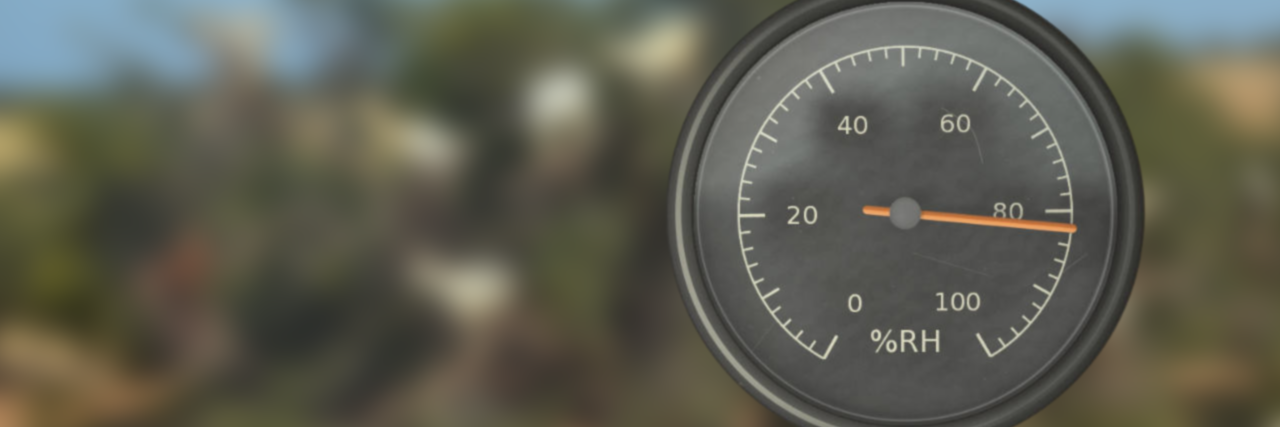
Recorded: 82 %
